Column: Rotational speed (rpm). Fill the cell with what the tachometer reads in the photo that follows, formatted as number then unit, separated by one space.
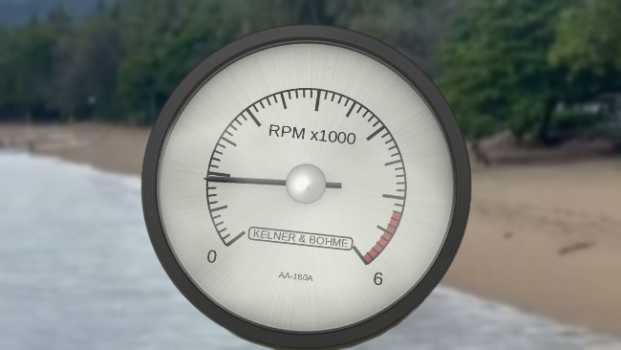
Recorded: 900 rpm
